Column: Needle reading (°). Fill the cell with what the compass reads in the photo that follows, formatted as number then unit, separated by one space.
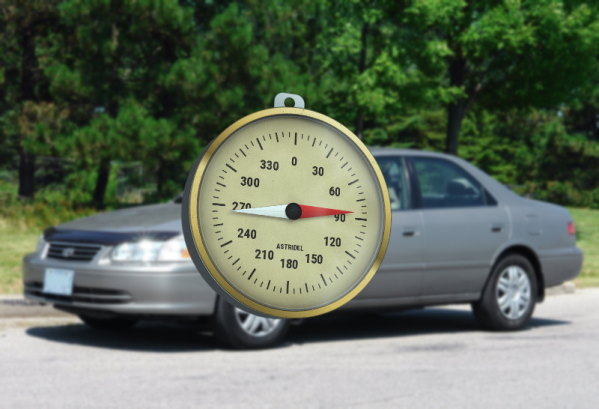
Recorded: 85 °
